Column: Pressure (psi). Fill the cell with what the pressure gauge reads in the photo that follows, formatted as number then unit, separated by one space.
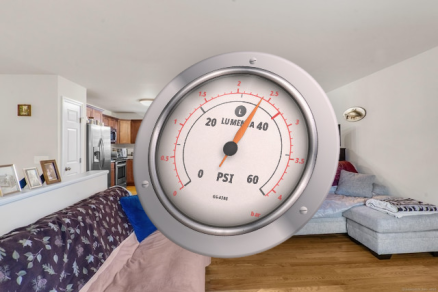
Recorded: 35 psi
